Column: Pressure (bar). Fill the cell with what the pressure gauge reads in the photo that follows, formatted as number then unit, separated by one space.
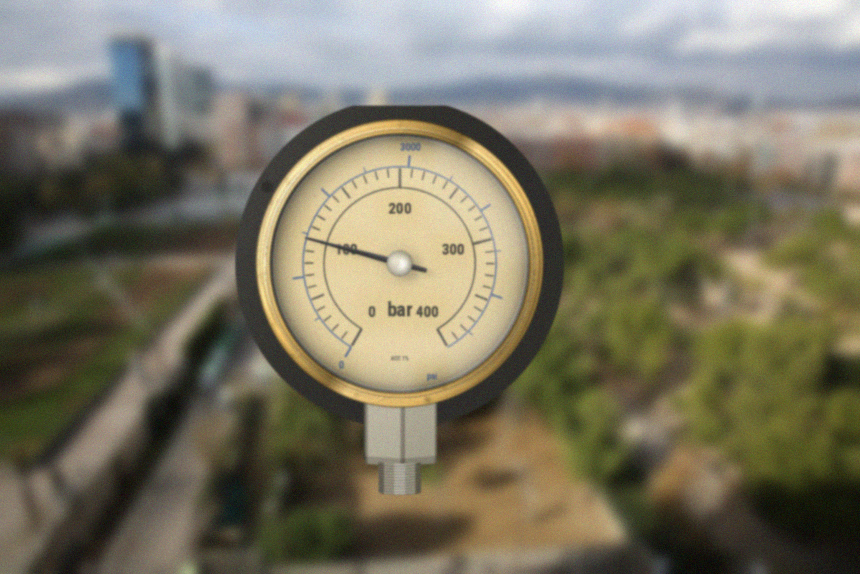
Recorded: 100 bar
